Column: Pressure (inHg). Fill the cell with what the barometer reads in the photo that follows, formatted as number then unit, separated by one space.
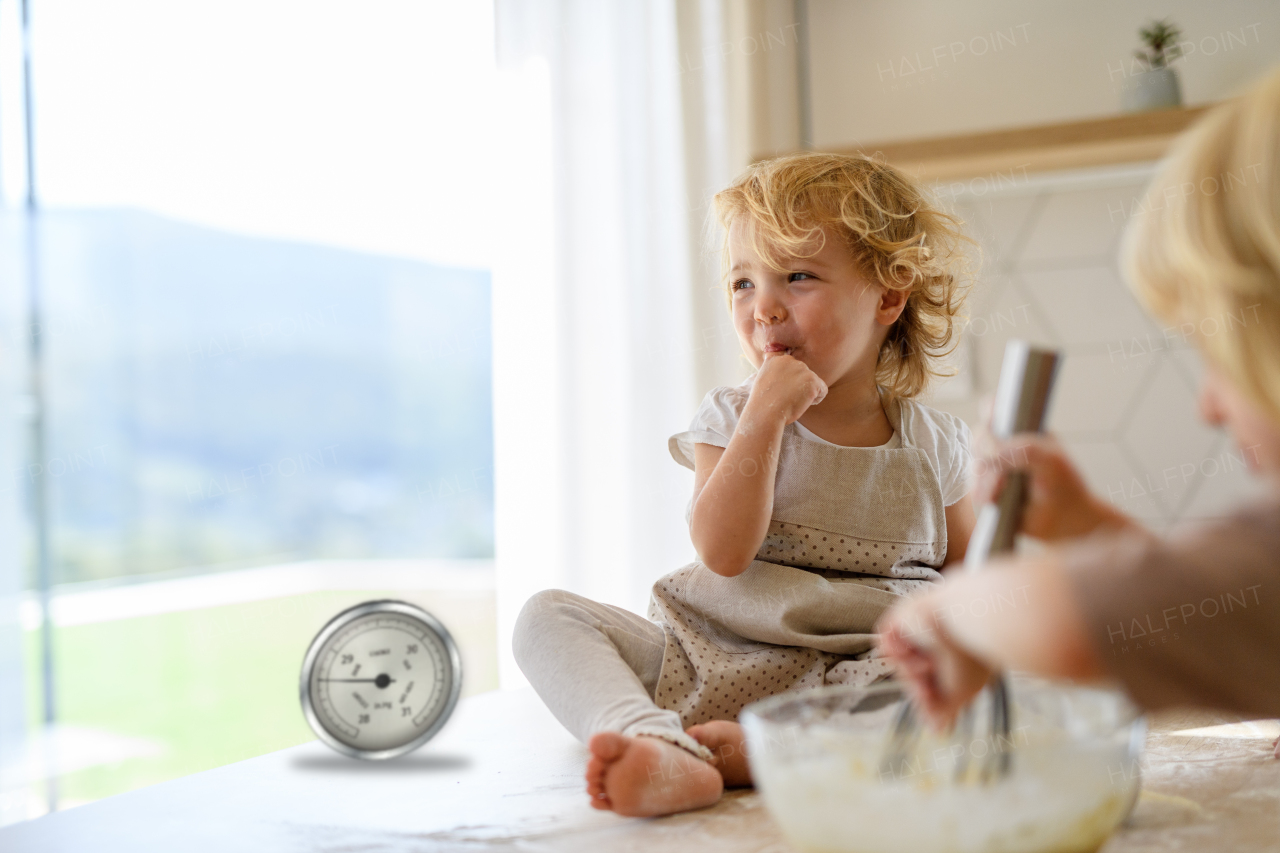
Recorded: 28.7 inHg
